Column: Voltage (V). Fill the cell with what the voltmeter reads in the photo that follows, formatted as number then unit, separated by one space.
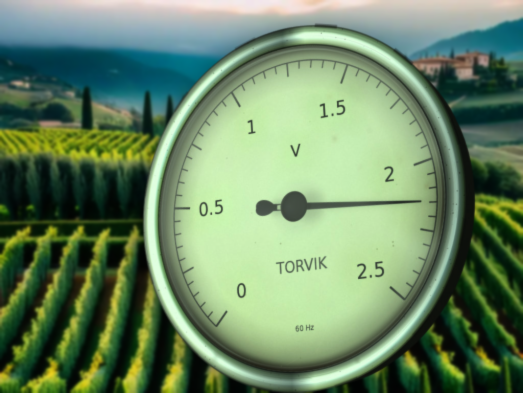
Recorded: 2.15 V
